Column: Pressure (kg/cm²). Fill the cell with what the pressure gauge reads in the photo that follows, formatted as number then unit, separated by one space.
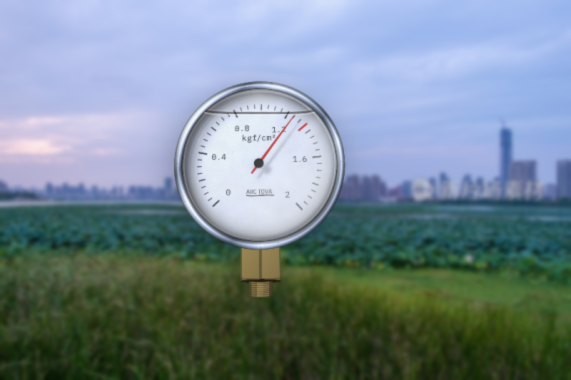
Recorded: 1.25 kg/cm²
